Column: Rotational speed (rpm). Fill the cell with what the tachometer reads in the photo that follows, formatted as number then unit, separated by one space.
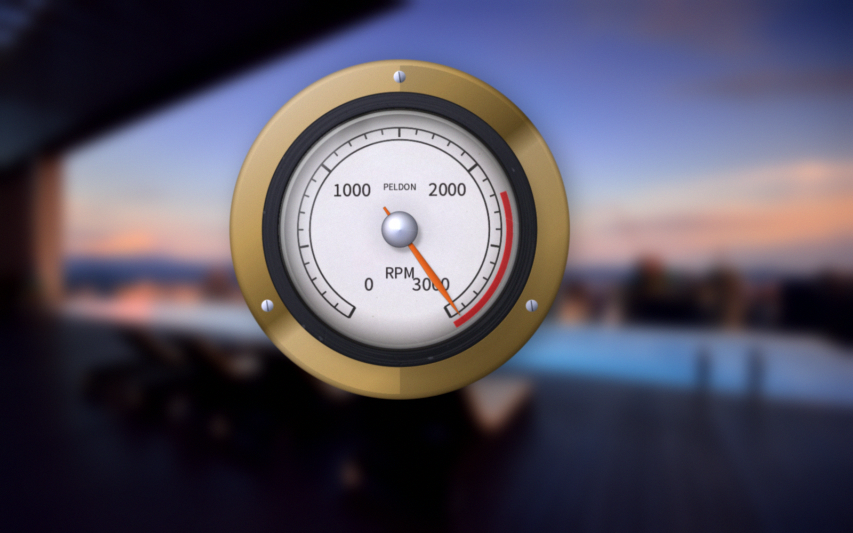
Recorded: 2950 rpm
